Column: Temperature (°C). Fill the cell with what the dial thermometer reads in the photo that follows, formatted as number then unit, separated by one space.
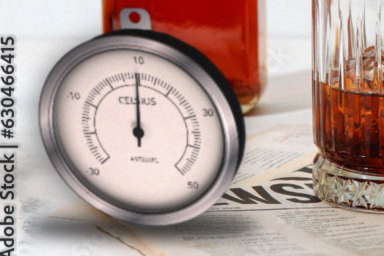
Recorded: 10 °C
